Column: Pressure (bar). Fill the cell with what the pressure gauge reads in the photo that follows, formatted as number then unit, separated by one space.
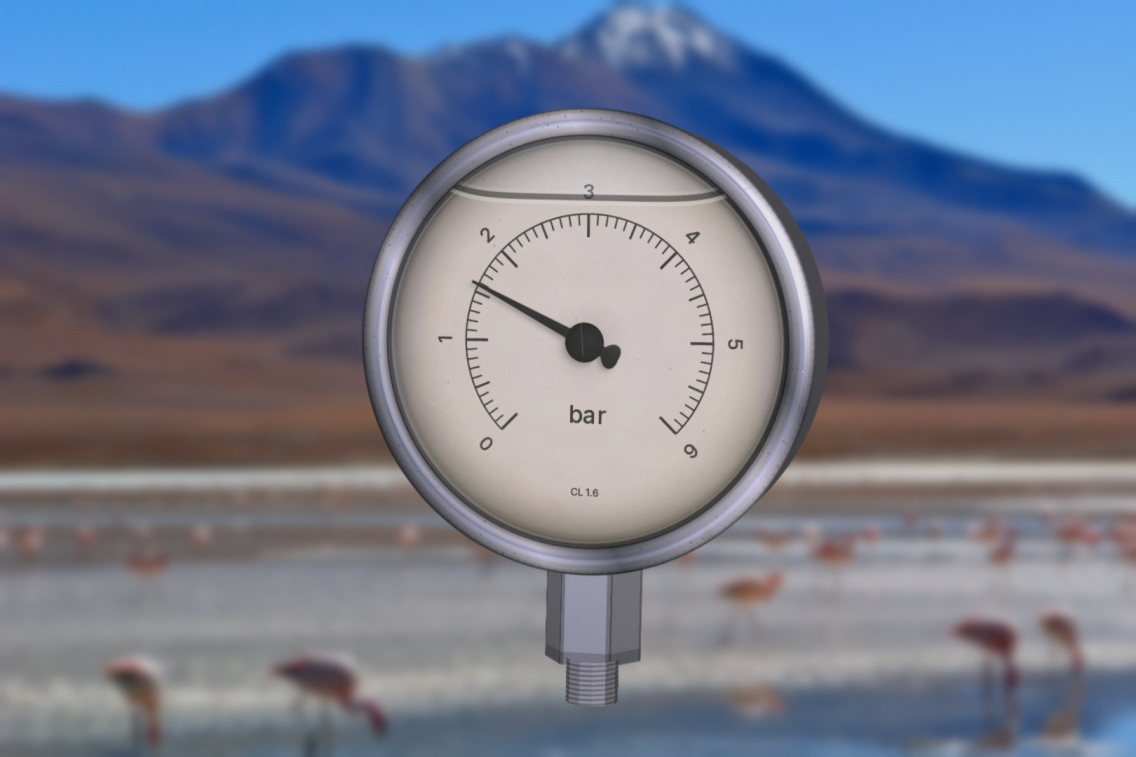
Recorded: 1.6 bar
